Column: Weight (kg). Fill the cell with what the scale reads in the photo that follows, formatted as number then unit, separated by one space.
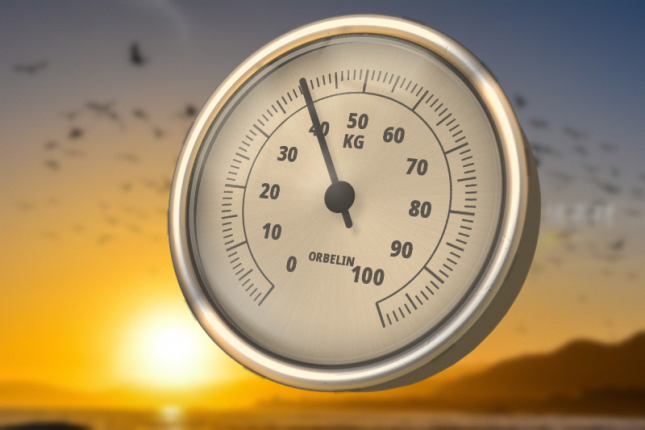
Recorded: 40 kg
